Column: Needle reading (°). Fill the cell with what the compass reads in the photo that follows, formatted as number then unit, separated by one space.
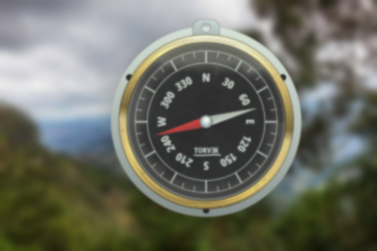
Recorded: 255 °
